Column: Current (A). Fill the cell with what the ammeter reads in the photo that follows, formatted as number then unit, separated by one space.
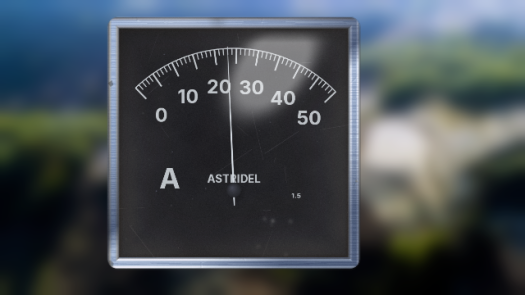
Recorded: 23 A
